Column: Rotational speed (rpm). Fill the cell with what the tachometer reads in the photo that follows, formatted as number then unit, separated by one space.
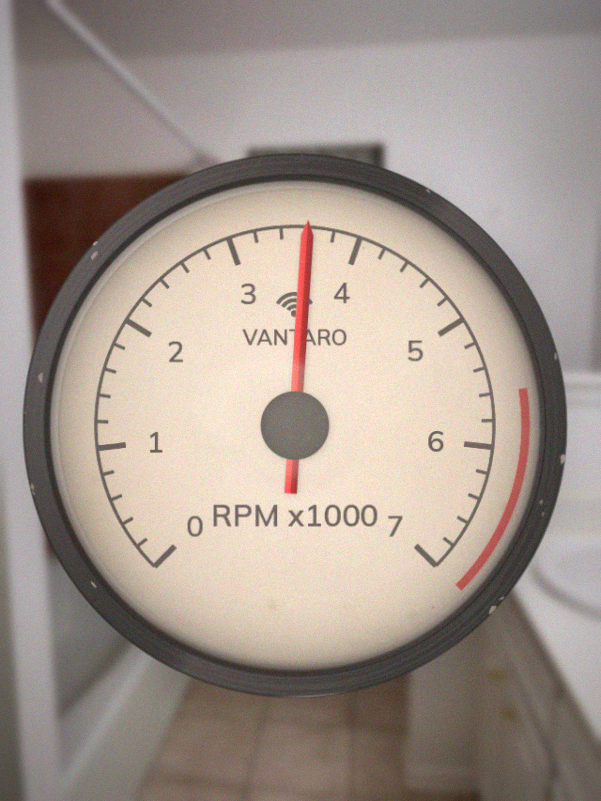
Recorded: 3600 rpm
